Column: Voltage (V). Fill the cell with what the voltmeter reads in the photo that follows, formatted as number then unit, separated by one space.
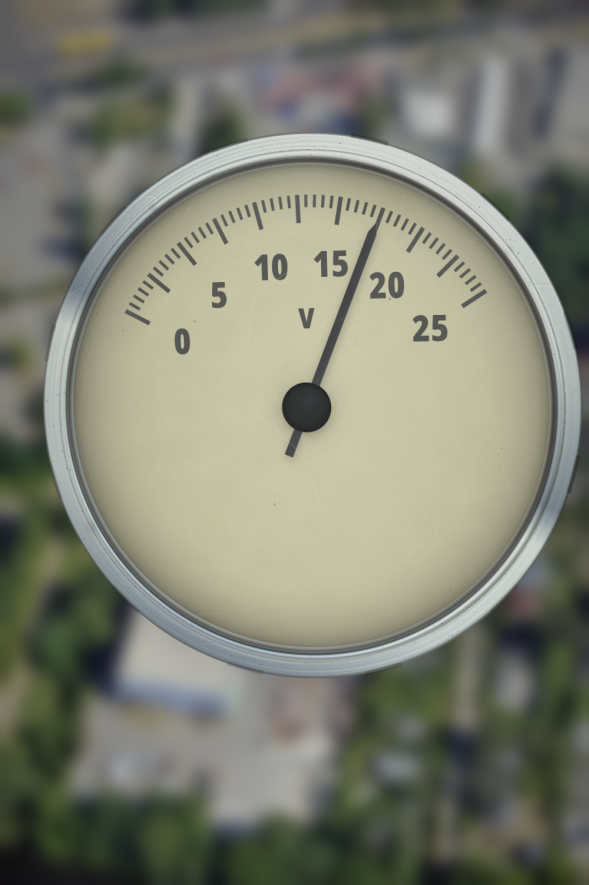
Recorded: 17.5 V
